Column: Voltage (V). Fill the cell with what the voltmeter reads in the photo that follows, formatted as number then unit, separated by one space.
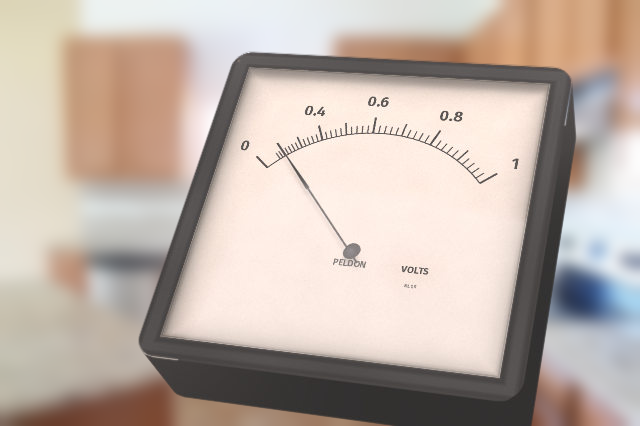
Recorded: 0.2 V
